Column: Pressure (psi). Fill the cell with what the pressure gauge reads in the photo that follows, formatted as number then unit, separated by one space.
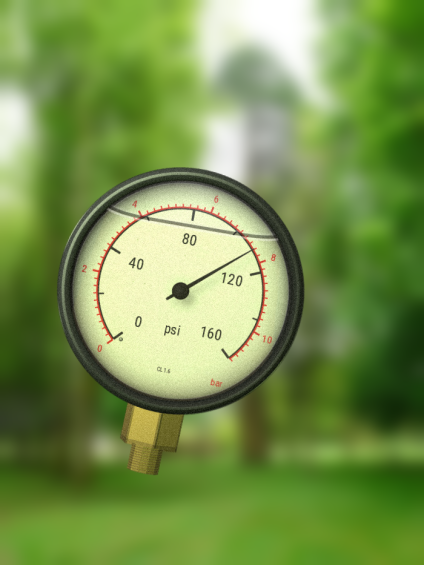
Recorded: 110 psi
